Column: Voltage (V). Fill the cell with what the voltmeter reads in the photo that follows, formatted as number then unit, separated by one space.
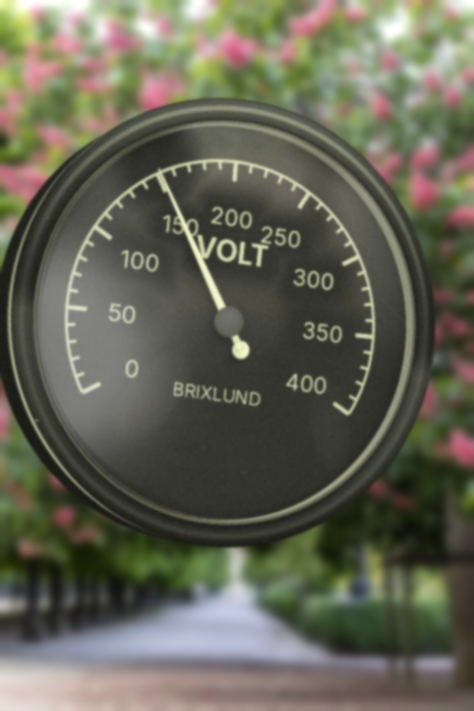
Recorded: 150 V
